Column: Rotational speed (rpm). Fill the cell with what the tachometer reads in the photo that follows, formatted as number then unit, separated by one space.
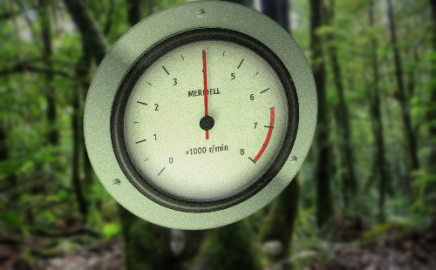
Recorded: 4000 rpm
